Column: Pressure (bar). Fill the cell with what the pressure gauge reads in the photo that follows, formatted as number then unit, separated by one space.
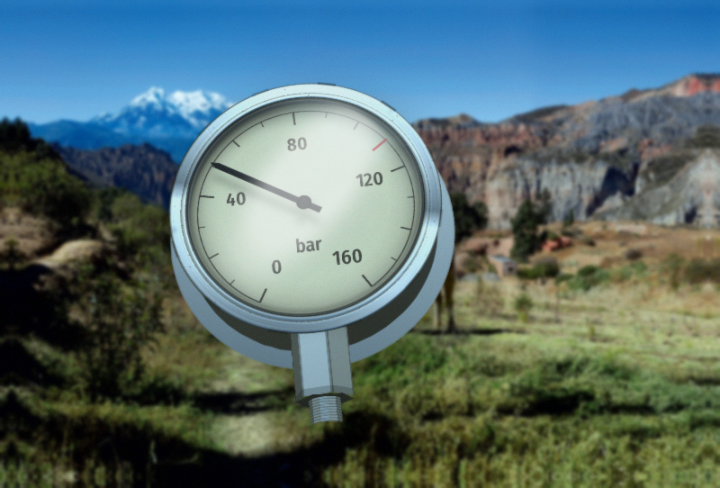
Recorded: 50 bar
